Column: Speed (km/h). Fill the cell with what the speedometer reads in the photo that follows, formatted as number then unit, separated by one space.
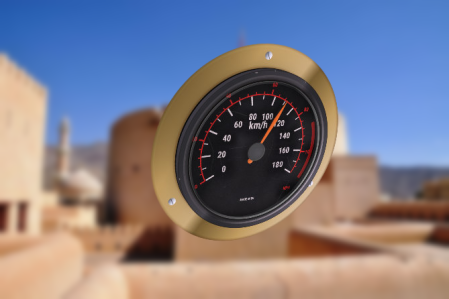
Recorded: 110 km/h
